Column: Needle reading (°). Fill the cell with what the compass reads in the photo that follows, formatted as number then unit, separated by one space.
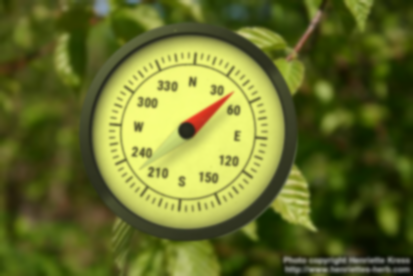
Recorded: 45 °
